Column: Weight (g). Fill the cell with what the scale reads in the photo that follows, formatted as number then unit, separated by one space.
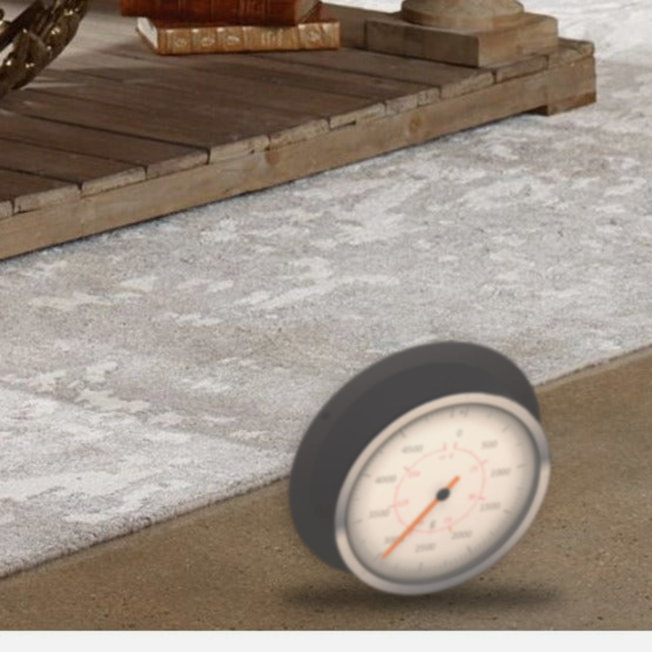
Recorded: 3000 g
